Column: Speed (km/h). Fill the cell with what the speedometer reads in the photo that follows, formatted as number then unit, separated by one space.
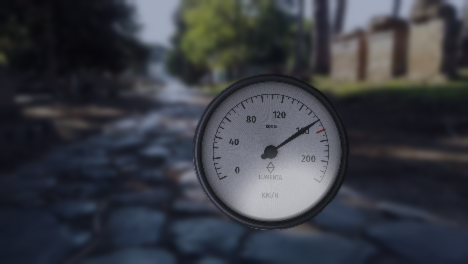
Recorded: 160 km/h
